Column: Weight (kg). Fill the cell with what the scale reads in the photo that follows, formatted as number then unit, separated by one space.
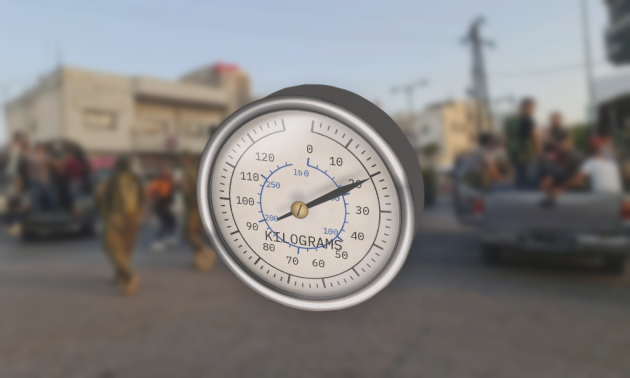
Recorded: 20 kg
